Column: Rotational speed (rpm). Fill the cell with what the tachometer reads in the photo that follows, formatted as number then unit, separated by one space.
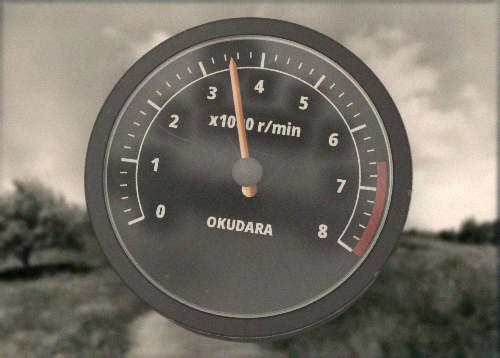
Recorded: 3500 rpm
